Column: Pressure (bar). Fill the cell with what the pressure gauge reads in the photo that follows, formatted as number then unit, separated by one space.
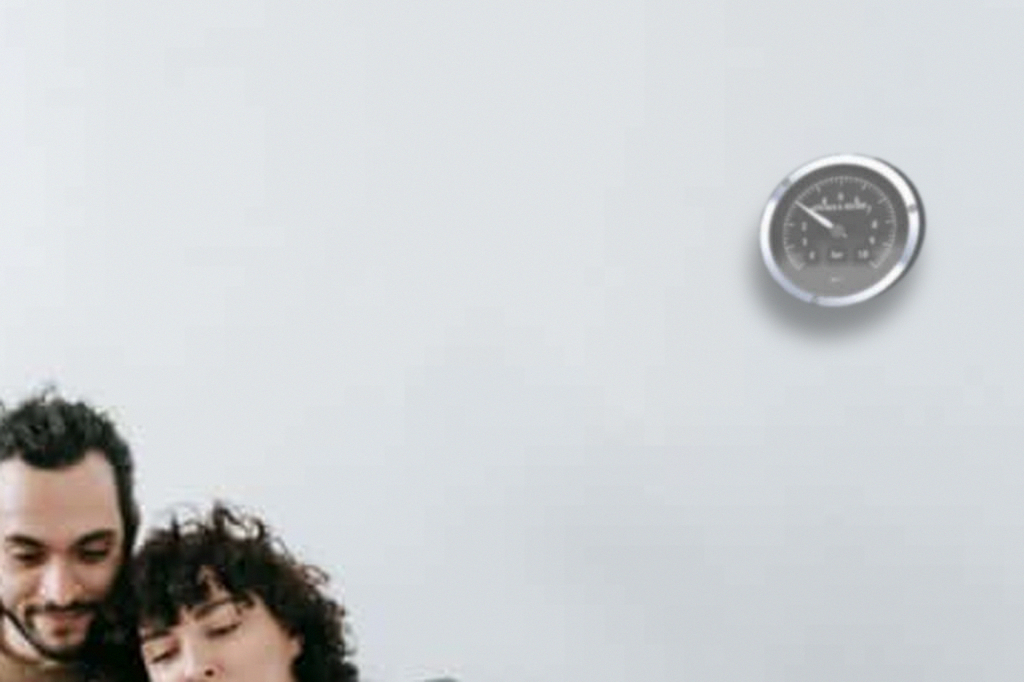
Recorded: 3 bar
